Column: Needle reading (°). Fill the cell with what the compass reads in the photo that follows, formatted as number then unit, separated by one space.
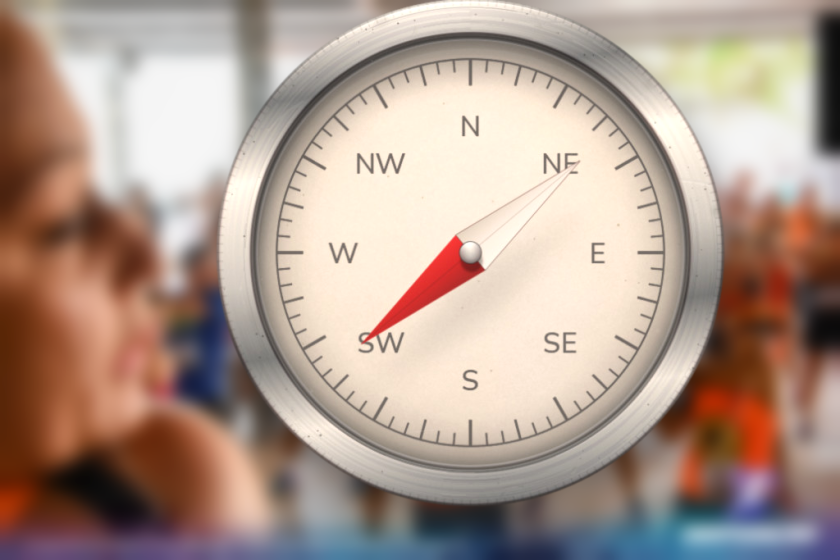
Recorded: 230 °
